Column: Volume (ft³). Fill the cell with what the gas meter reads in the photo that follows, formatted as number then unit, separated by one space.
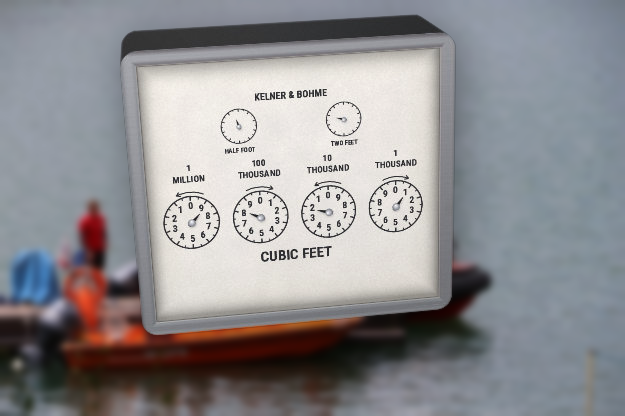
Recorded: 882100 ft³
